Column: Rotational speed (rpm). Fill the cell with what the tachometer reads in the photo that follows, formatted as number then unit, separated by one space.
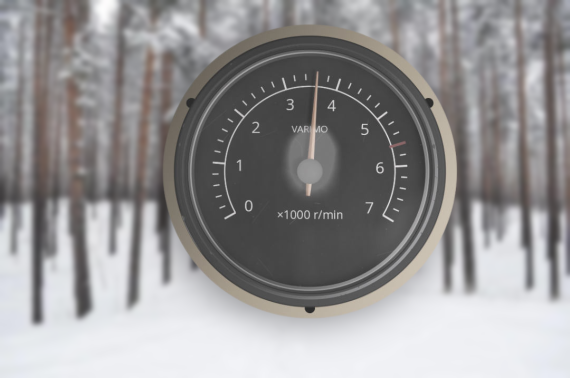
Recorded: 3600 rpm
